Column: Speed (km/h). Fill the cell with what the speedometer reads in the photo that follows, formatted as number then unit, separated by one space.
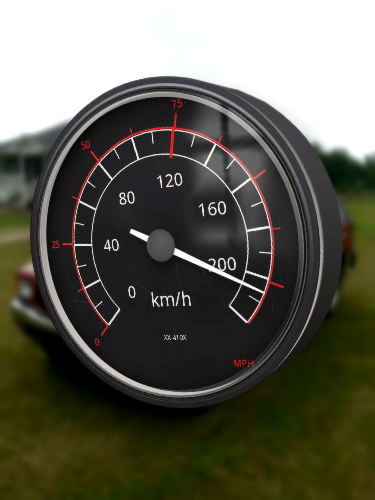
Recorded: 205 km/h
